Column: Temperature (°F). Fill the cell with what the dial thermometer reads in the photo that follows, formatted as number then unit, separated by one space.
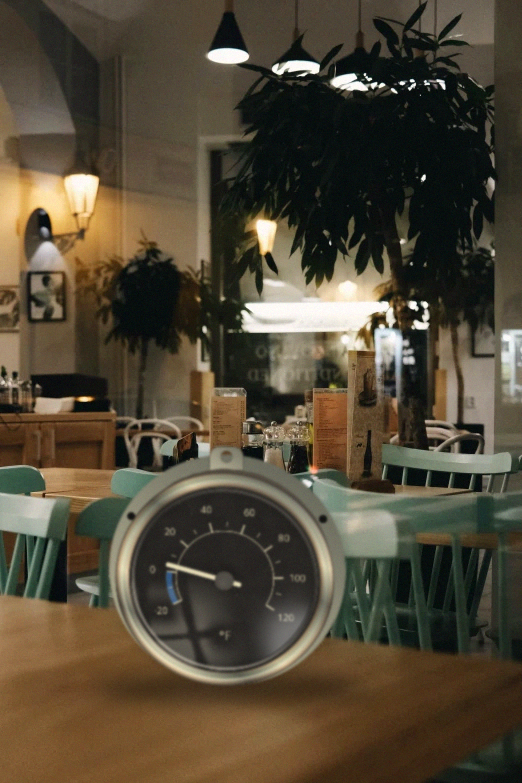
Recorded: 5 °F
